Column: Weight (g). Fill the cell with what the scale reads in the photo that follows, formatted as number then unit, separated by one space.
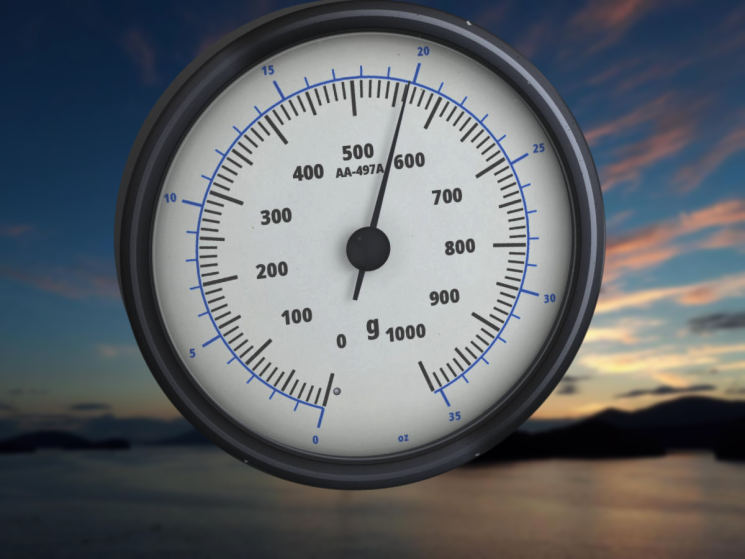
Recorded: 560 g
